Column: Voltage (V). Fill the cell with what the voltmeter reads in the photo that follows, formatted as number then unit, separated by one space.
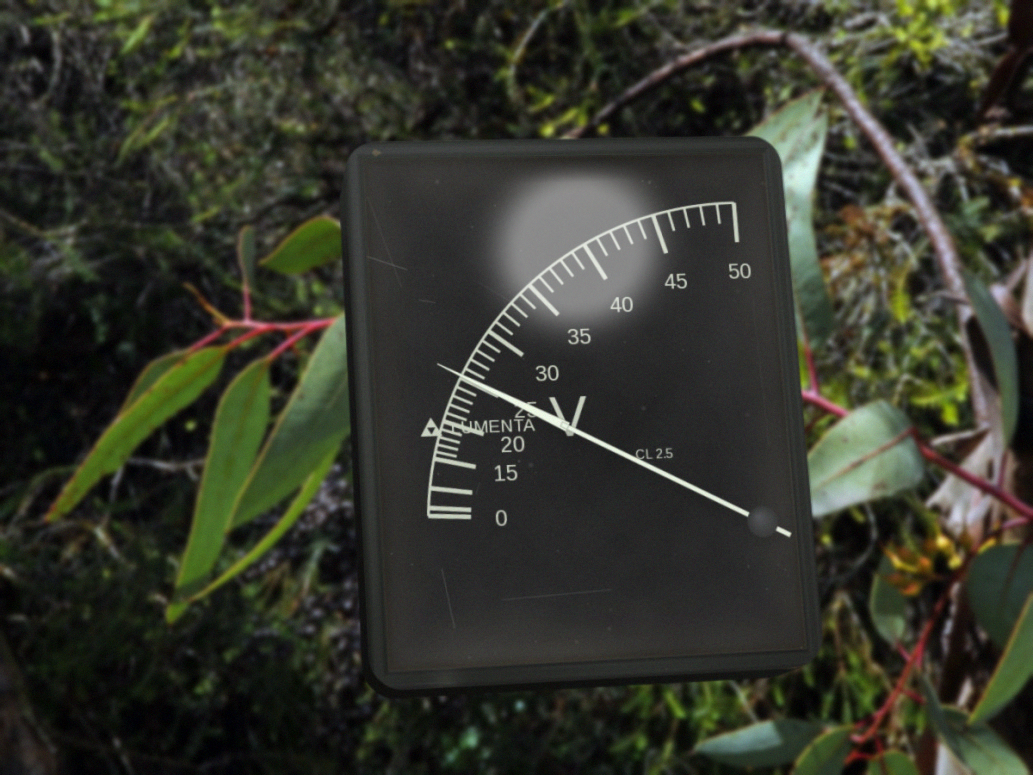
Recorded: 25 V
